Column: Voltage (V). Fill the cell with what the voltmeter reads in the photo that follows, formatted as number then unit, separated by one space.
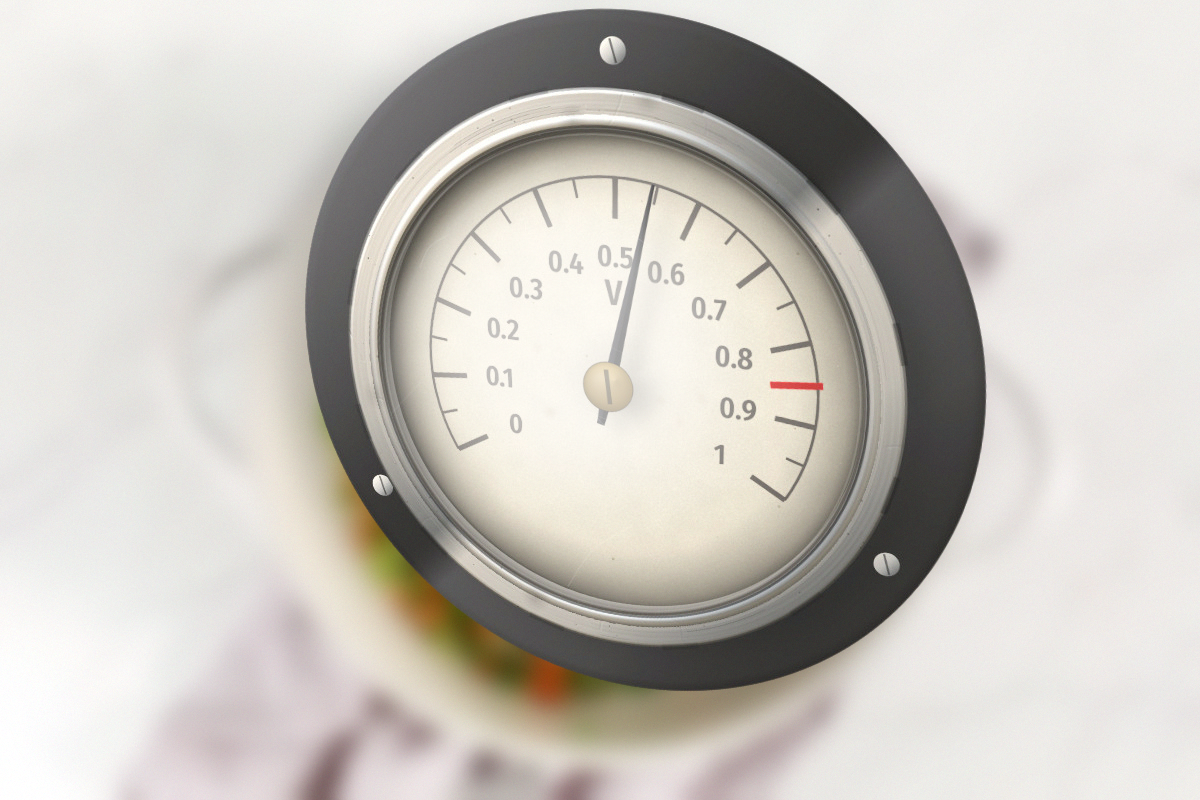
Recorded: 0.55 V
